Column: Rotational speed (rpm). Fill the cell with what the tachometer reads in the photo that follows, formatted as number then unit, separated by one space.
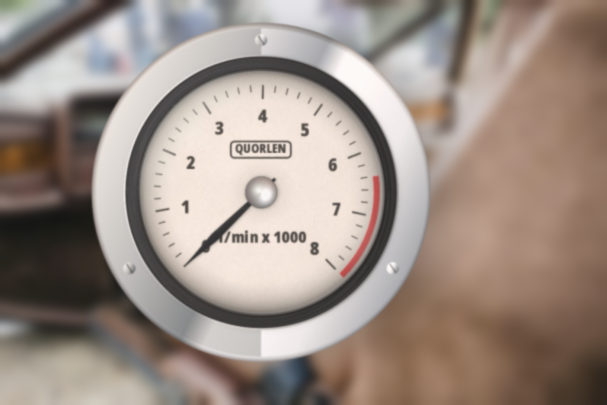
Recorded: 0 rpm
